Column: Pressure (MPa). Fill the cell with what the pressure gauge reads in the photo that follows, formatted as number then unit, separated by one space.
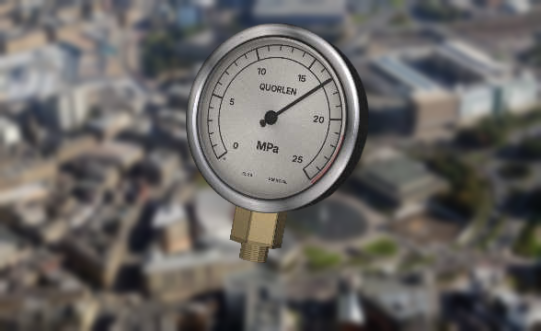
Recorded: 17 MPa
